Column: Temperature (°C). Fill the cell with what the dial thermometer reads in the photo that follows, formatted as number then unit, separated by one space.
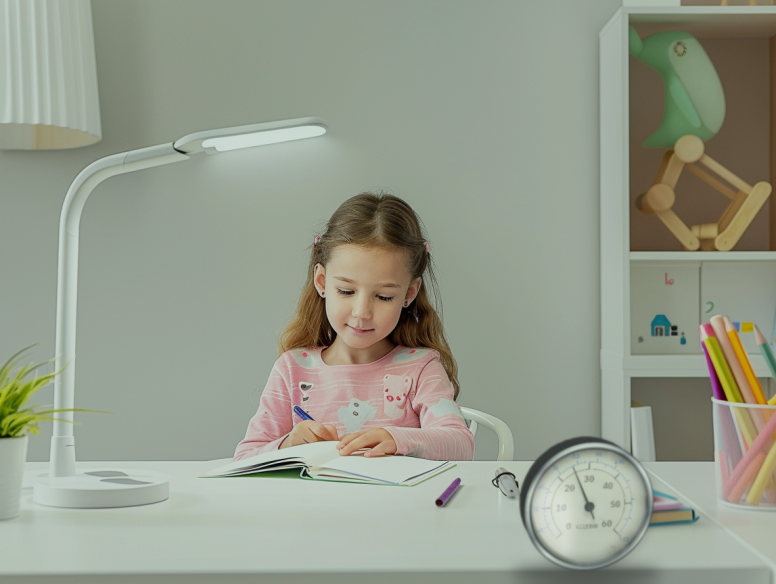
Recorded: 25 °C
